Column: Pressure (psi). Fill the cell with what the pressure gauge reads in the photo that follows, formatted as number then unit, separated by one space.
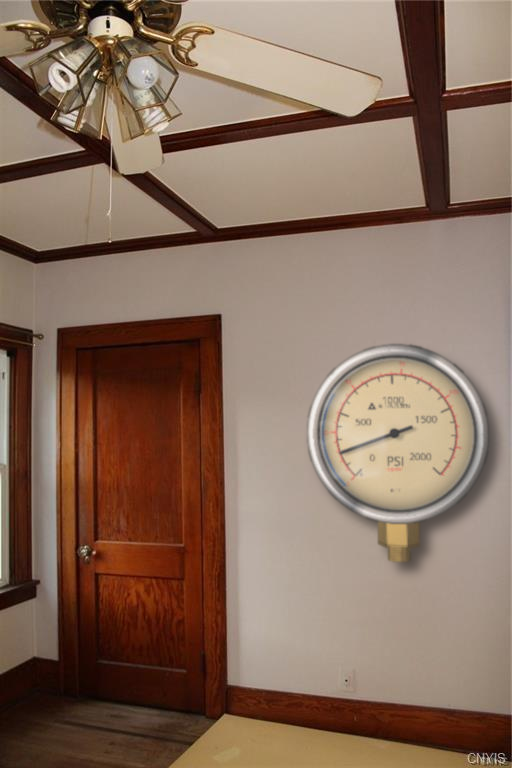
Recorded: 200 psi
